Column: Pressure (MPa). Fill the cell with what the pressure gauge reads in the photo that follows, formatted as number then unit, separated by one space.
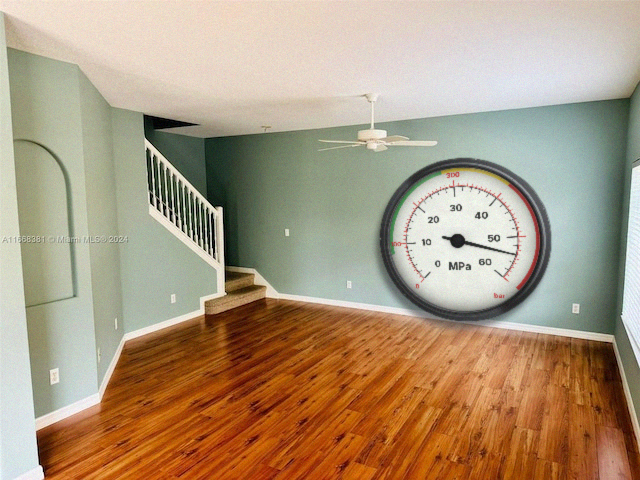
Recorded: 54 MPa
